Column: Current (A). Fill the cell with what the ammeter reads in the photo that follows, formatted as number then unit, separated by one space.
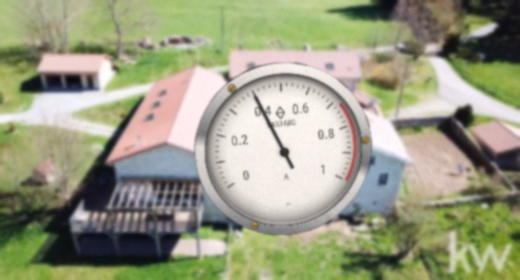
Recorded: 0.4 A
